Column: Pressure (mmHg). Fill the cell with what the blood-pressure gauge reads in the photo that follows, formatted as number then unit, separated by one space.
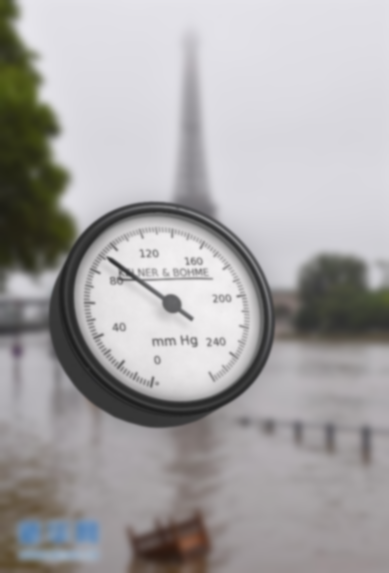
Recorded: 90 mmHg
